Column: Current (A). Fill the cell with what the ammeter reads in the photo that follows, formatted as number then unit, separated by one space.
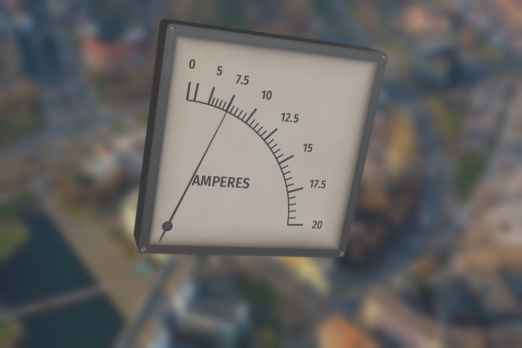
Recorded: 7.5 A
